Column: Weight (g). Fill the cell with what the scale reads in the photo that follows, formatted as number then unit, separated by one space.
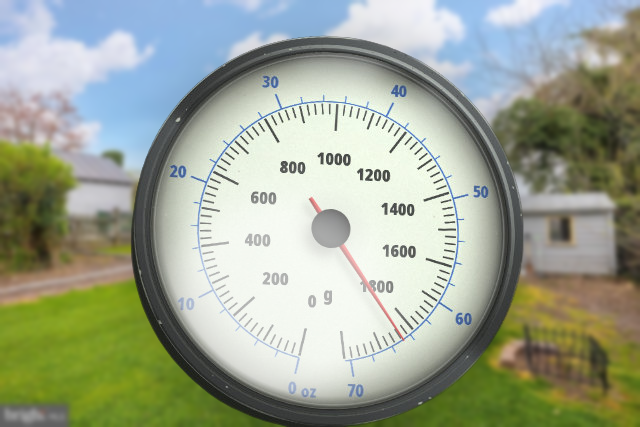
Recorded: 1840 g
